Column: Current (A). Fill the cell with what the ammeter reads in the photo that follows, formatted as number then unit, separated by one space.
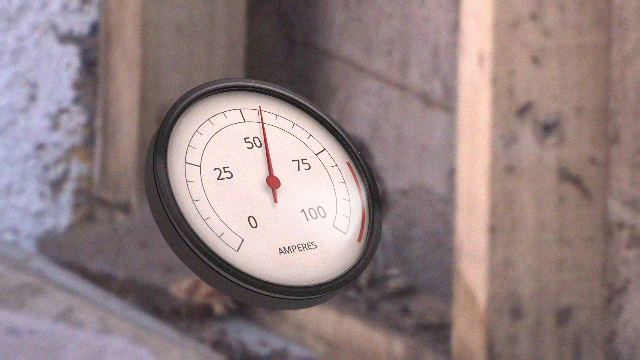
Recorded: 55 A
